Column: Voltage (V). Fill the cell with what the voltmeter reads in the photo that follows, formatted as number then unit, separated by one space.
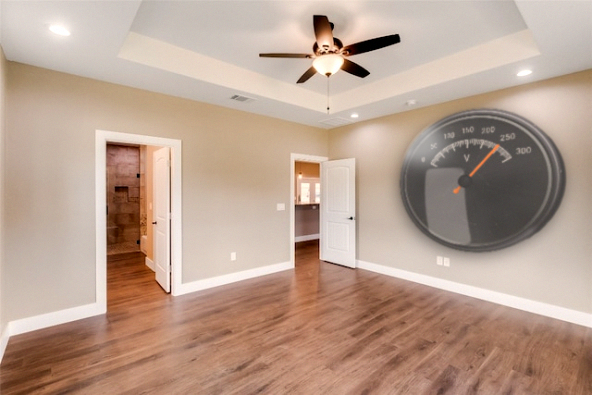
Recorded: 250 V
